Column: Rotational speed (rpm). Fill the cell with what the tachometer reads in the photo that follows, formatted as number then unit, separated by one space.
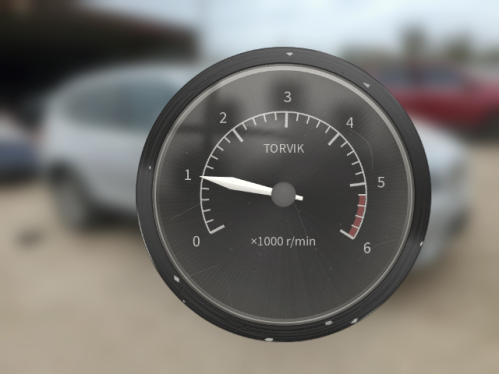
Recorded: 1000 rpm
